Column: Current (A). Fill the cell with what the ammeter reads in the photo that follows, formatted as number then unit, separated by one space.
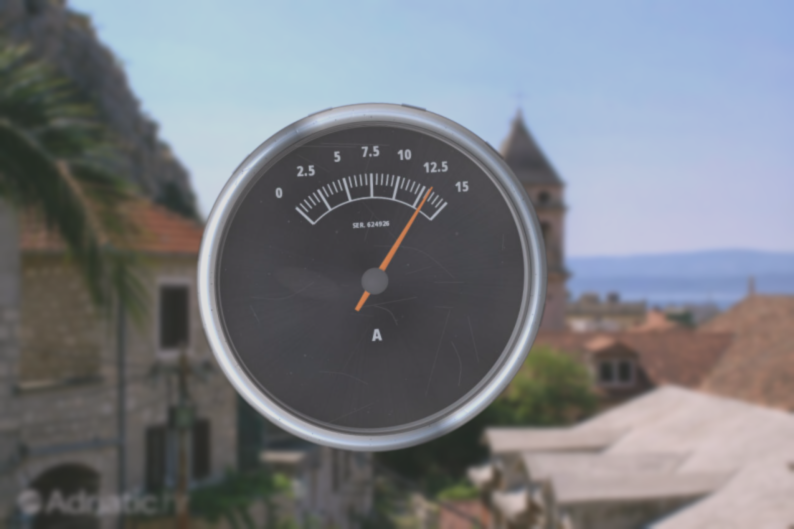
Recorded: 13 A
